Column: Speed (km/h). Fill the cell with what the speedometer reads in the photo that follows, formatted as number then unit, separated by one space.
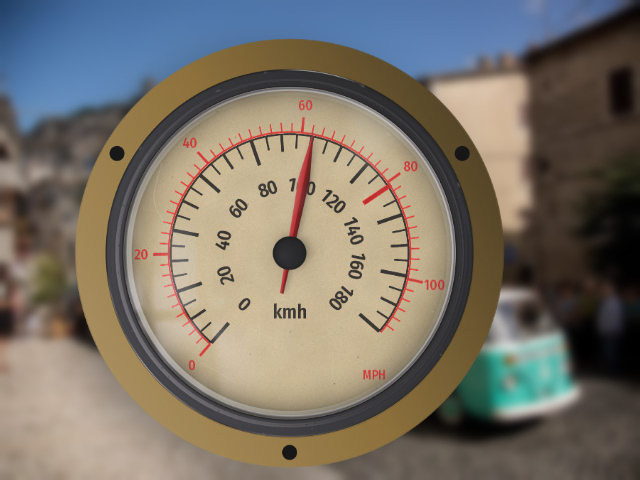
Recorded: 100 km/h
